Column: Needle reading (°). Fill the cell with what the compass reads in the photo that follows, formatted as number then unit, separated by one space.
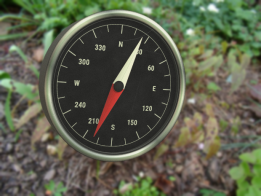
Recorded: 202.5 °
